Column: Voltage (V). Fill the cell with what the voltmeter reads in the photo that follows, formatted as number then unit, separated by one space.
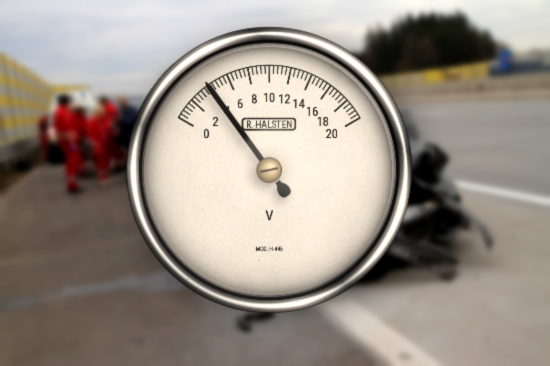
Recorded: 4 V
